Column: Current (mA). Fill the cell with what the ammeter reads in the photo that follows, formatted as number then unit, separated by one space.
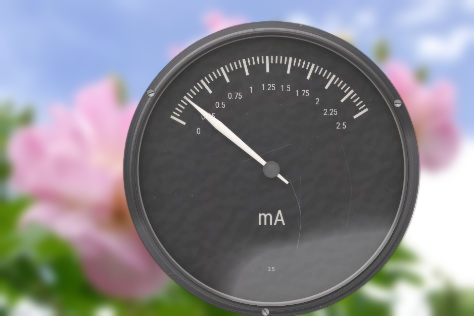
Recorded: 0.25 mA
